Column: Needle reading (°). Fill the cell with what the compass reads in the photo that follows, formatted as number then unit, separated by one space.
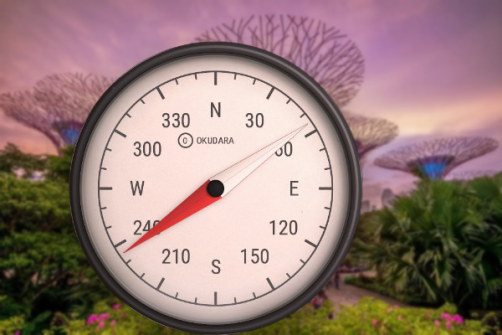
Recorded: 235 °
